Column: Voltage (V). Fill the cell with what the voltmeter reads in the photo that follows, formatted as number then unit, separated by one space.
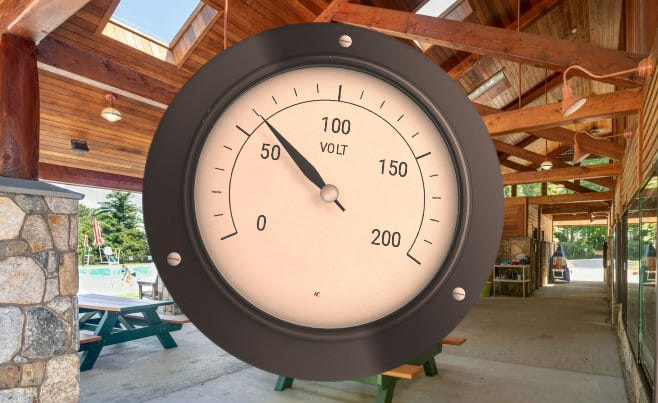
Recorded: 60 V
